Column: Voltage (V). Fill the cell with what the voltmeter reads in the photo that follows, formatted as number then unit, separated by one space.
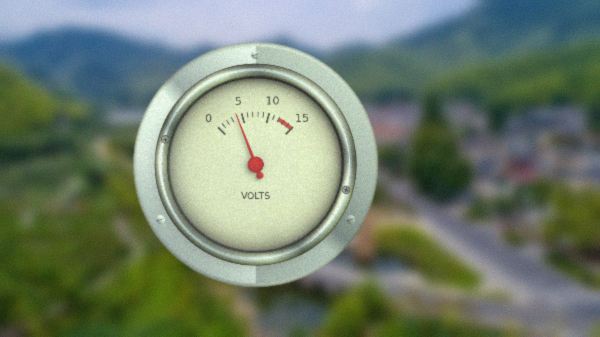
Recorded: 4 V
